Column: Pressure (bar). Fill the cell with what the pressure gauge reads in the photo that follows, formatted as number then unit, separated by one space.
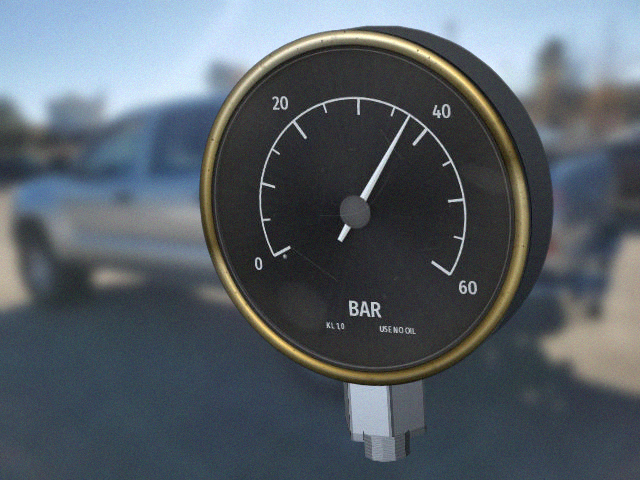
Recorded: 37.5 bar
